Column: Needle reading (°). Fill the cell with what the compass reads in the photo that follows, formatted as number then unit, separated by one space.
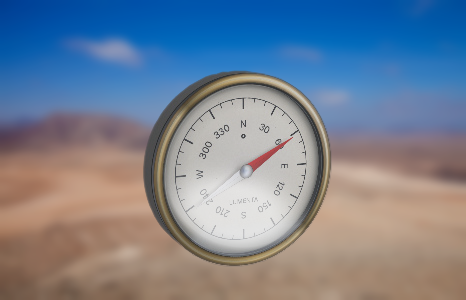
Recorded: 60 °
